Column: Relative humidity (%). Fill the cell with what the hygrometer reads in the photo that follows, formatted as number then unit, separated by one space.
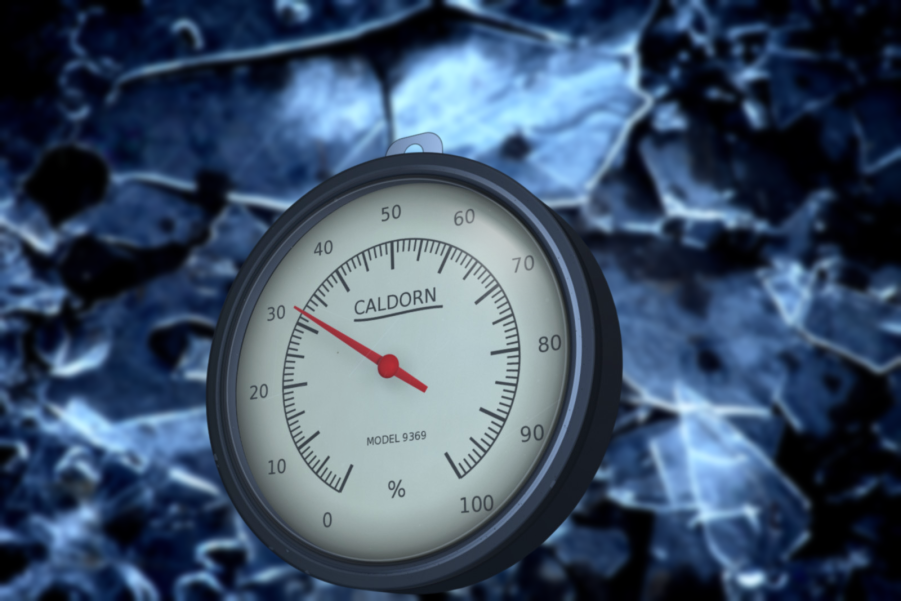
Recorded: 32 %
